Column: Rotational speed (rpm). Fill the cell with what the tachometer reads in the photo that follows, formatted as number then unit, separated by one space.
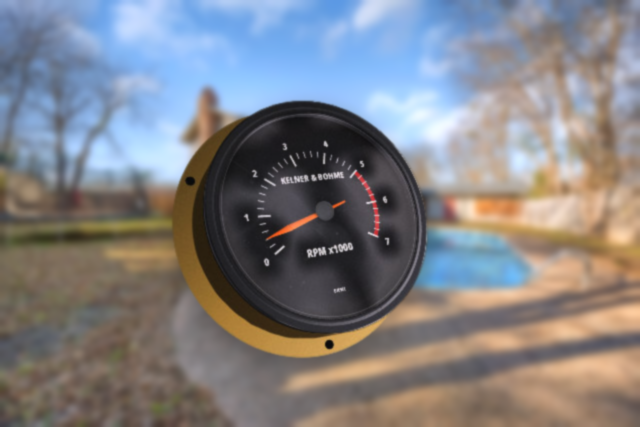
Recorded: 400 rpm
